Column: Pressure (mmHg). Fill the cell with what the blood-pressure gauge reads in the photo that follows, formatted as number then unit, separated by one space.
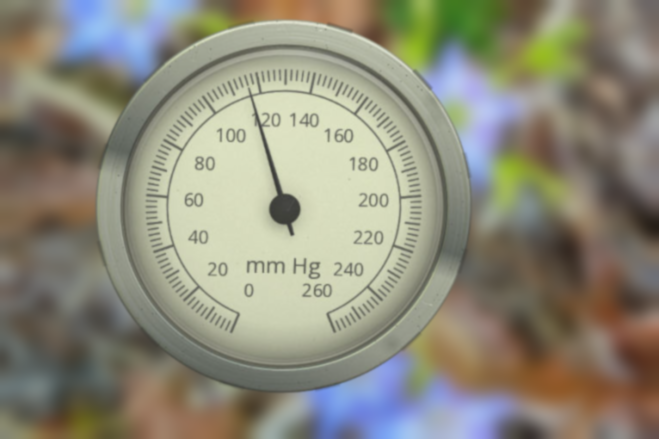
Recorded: 116 mmHg
